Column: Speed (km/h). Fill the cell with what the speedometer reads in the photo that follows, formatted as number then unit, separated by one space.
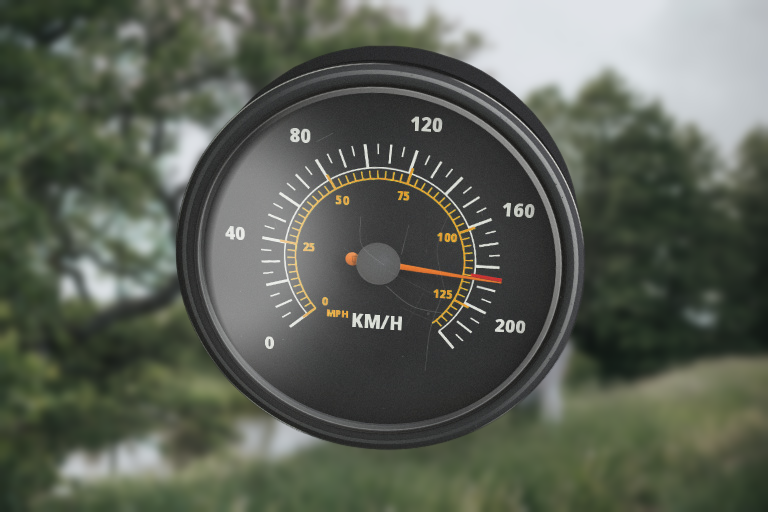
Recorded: 185 km/h
